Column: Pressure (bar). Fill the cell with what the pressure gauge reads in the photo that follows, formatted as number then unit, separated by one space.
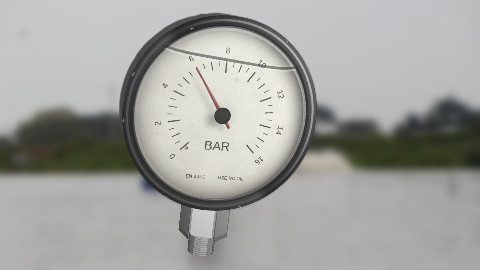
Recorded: 6 bar
